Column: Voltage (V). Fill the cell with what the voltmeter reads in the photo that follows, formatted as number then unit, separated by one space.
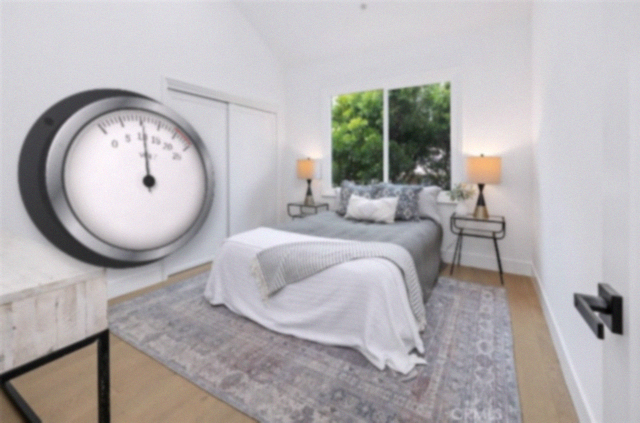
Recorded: 10 V
